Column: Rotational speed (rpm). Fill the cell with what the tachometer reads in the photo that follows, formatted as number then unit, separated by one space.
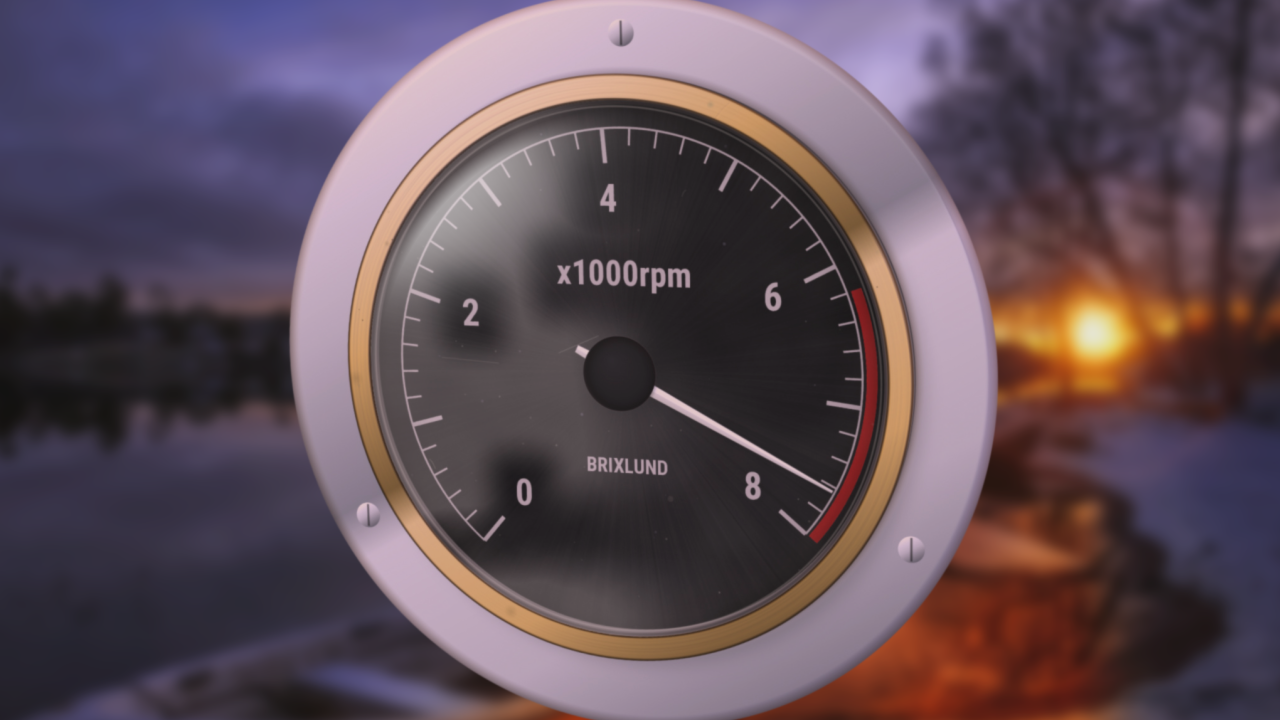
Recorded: 7600 rpm
